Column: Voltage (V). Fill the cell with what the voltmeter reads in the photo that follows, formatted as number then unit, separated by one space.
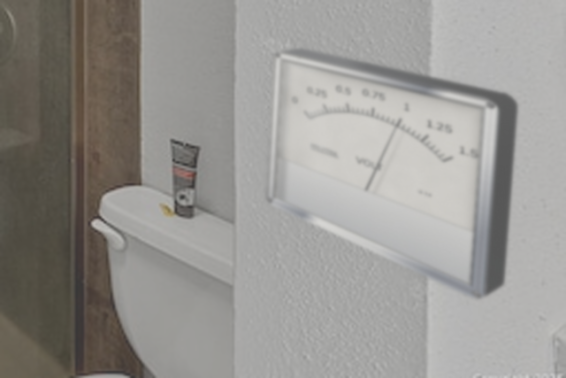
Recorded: 1 V
